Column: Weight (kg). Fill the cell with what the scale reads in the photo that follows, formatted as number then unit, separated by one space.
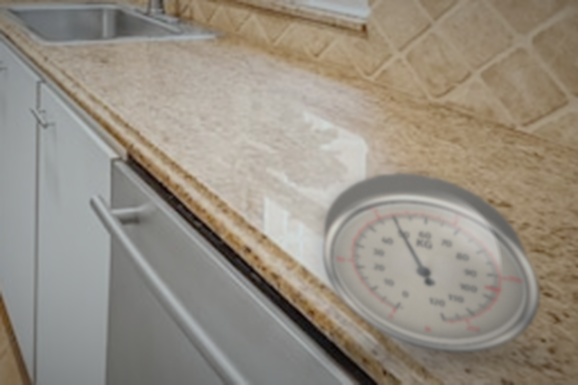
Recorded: 50 kg
